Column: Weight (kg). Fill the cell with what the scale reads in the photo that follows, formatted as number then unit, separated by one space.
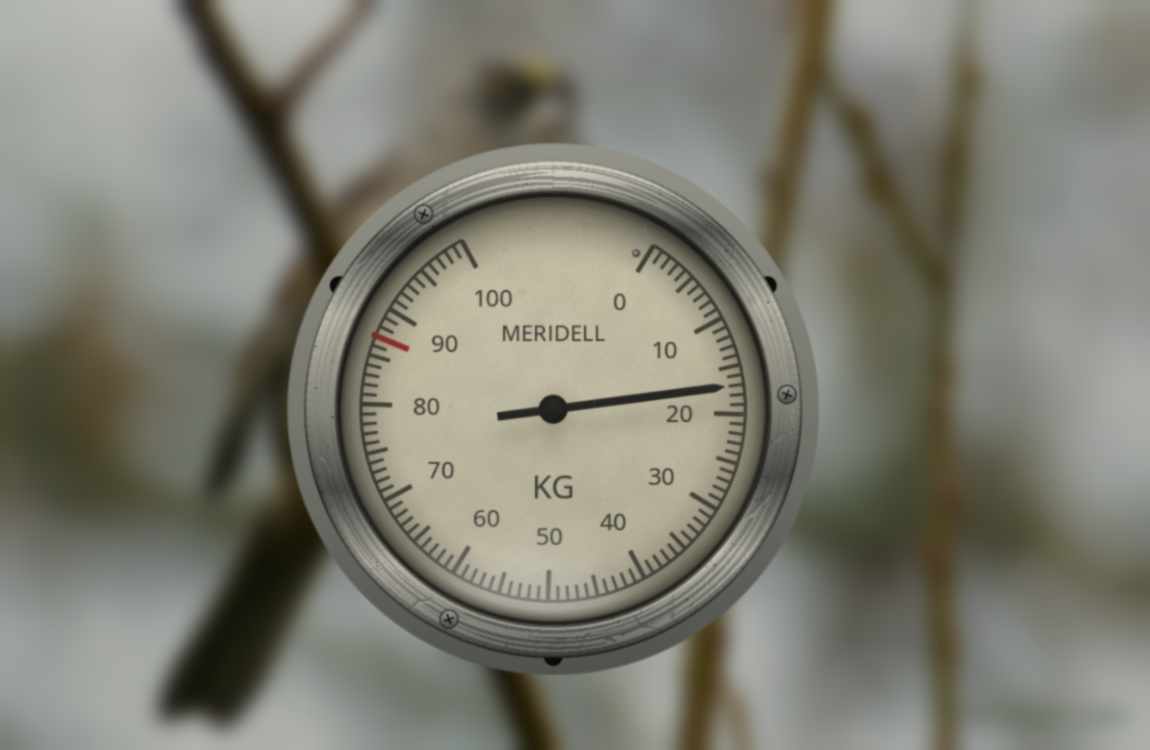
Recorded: 17 kg
